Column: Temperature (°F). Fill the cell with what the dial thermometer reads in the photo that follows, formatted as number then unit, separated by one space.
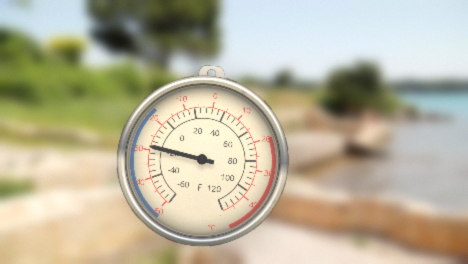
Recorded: -20 °F
